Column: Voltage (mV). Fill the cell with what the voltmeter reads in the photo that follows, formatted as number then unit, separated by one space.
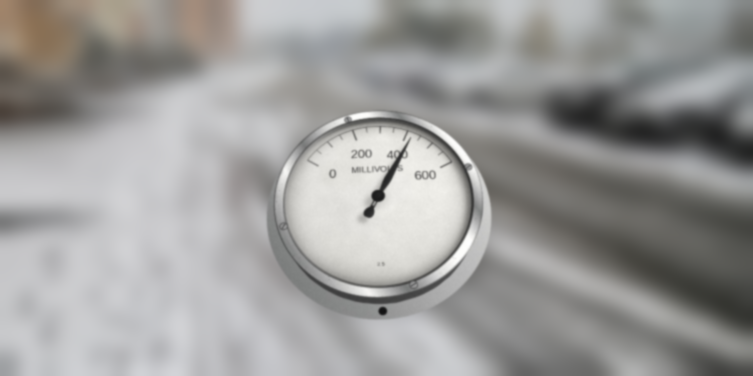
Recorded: 425 mV
